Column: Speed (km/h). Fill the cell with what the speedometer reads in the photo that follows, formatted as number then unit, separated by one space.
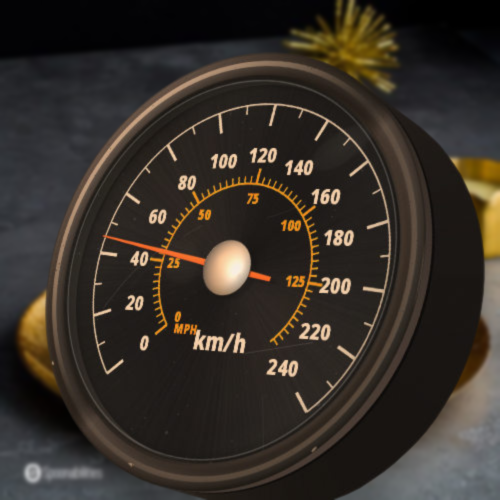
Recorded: 45 km/h
